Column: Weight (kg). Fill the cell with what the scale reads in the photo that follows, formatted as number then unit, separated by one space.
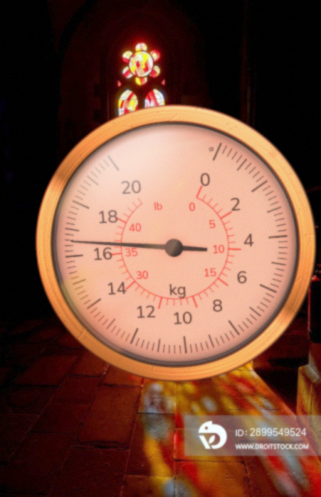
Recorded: 16.6 kg
